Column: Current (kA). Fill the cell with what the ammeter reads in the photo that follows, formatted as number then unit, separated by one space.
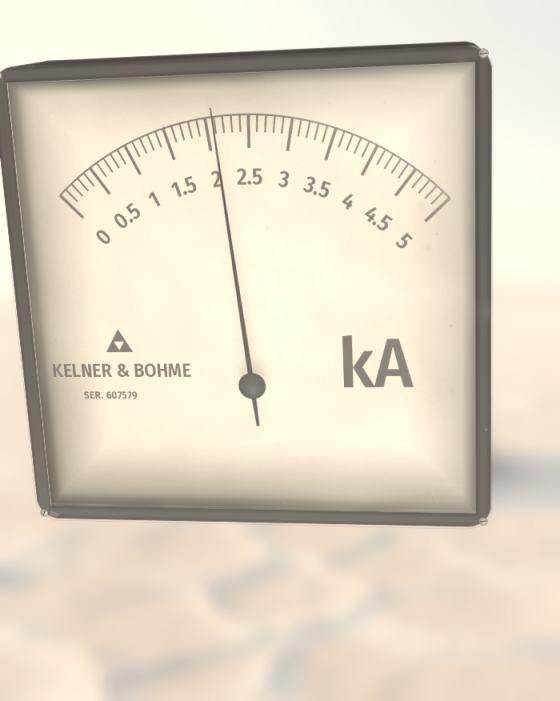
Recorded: 2.1 kA
